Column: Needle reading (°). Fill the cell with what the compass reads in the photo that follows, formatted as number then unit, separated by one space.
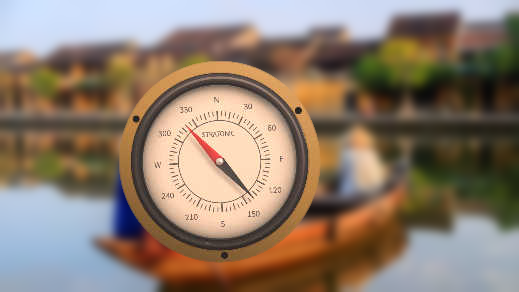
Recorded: 320 °
